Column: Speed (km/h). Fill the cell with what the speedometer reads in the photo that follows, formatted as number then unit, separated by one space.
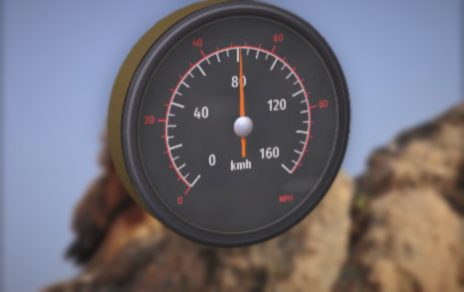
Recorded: 80 km/h
